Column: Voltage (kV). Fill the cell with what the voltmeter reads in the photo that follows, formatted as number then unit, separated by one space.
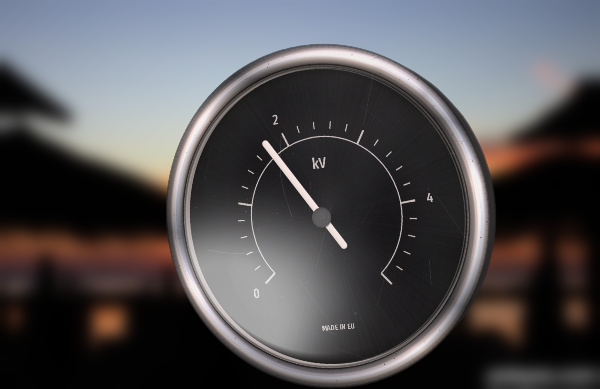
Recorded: 1.8 kV
